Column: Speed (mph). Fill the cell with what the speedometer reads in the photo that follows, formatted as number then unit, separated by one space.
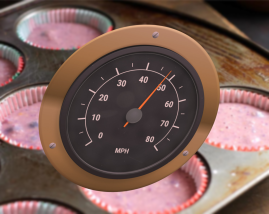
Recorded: 47.5 mph
